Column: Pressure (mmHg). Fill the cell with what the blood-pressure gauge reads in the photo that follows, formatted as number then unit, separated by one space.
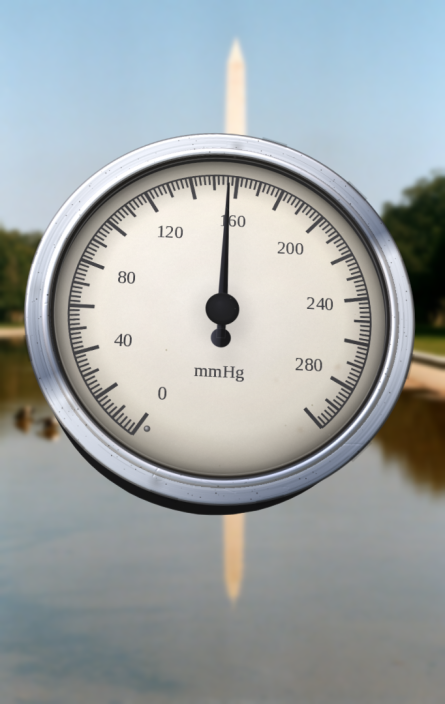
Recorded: 156 mmHg
